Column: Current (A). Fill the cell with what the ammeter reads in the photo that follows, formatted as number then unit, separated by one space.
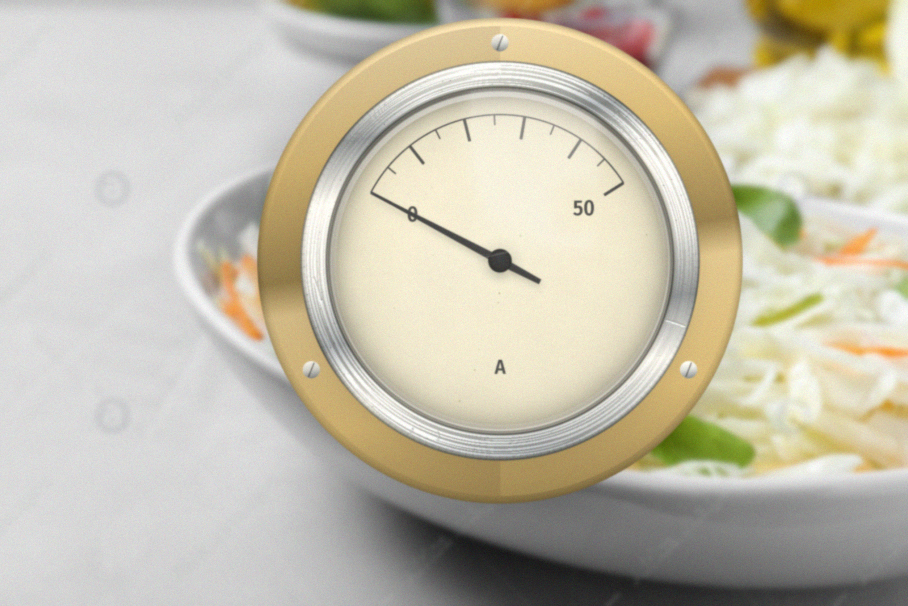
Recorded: 0 A
